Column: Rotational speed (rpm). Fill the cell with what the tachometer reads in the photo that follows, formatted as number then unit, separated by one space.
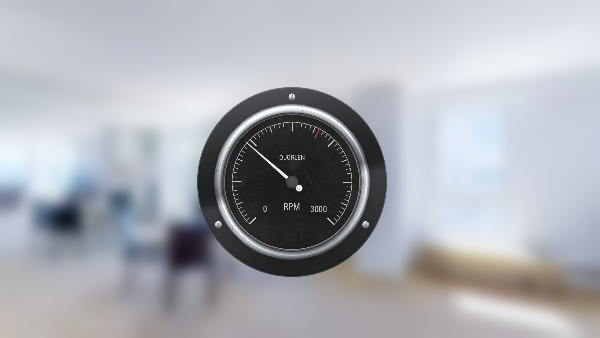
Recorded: 950 rpm
